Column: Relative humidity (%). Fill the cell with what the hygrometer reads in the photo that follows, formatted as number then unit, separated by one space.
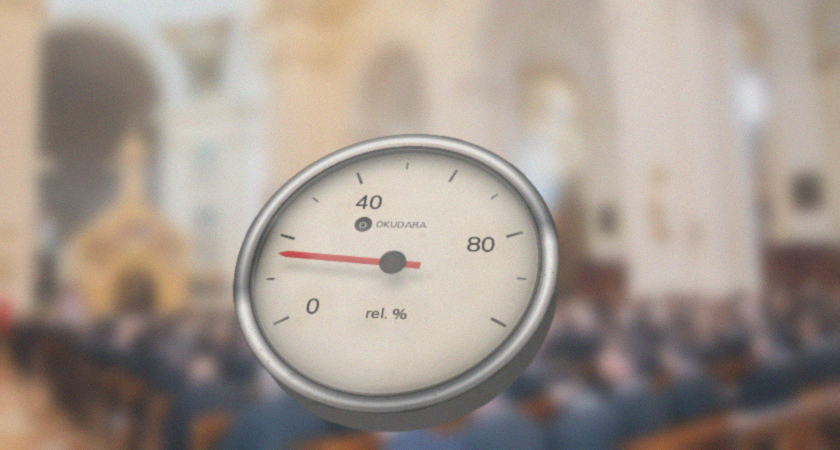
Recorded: 15 %
